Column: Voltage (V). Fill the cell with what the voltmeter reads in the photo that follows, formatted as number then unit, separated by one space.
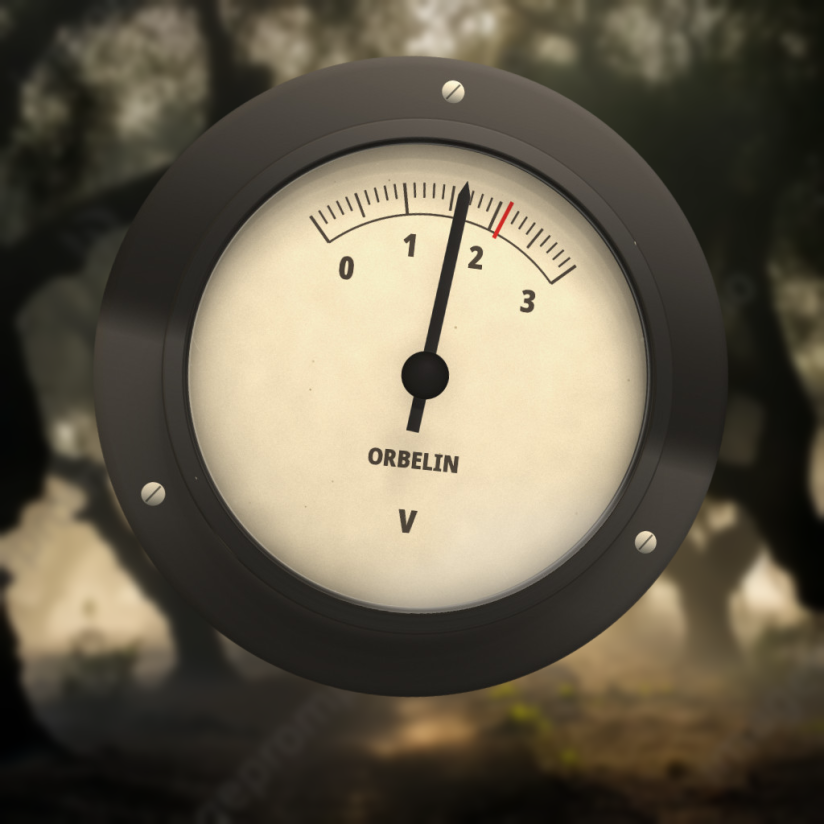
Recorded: 1.6 V
